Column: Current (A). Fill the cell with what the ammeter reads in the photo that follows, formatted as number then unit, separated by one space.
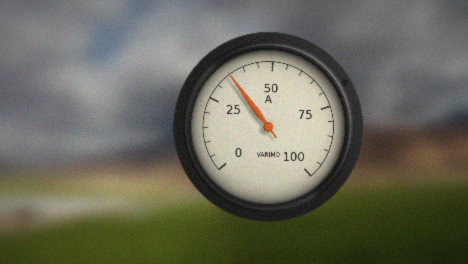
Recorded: 35 A
